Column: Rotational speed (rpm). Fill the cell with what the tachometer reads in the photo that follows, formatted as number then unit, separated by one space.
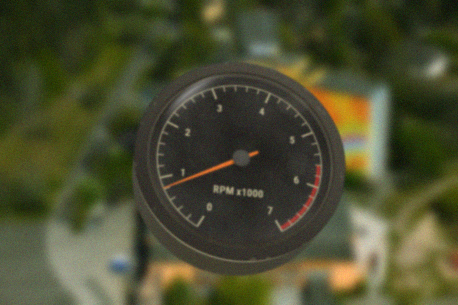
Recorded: 800 rpm
